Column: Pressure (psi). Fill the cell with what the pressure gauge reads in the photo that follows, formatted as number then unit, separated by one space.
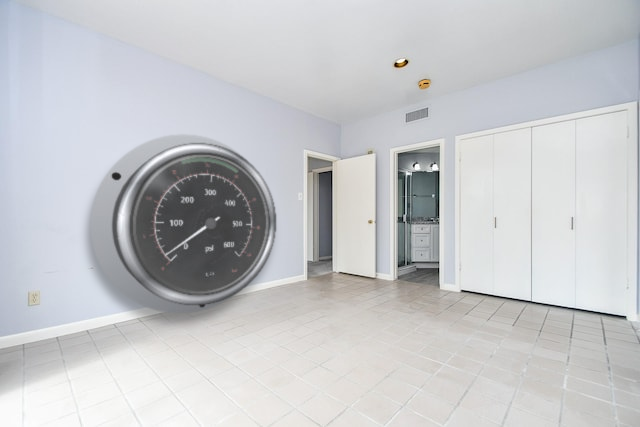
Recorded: 20 psi
